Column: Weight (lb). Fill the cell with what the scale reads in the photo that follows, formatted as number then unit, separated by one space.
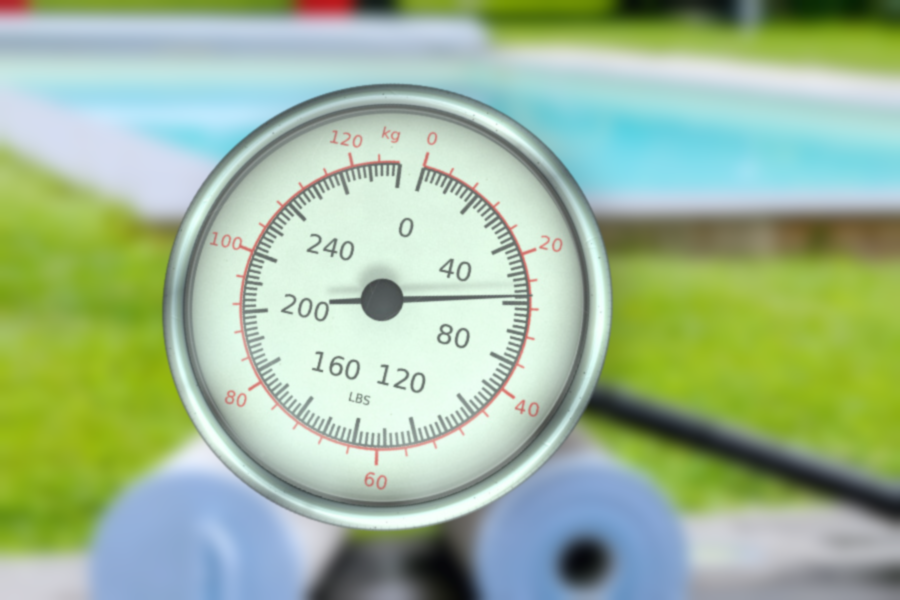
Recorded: 58 lb
